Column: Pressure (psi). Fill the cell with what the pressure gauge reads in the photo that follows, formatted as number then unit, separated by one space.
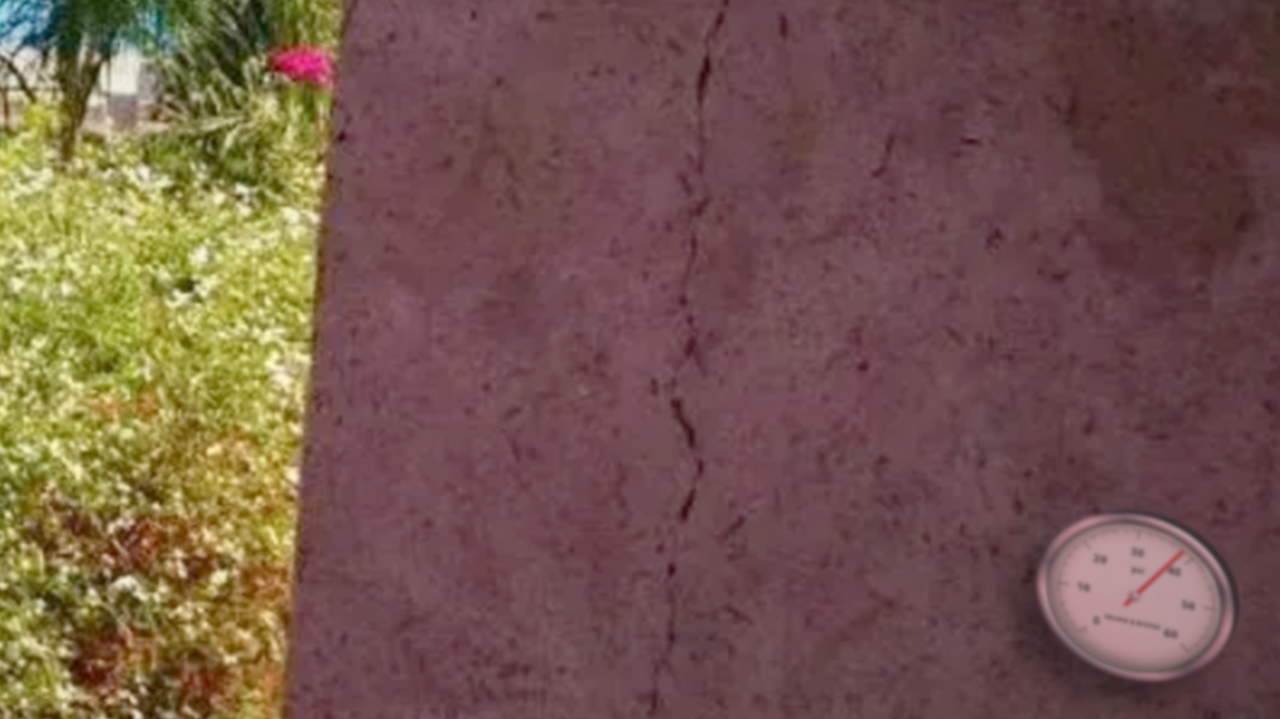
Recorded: 38 psi
